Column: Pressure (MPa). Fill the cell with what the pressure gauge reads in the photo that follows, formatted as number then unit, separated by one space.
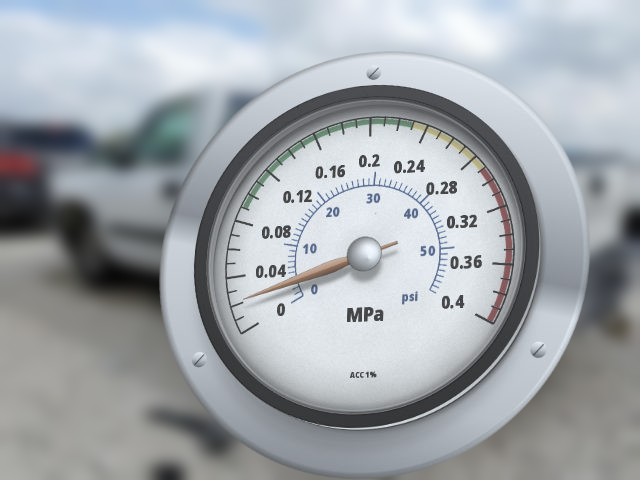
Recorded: 0.02 MPa
